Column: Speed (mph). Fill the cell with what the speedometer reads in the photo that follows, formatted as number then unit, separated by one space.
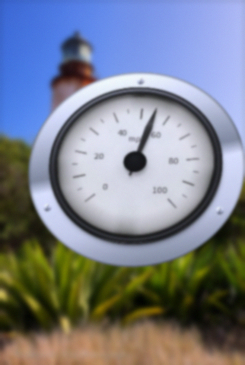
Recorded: 55 mph
